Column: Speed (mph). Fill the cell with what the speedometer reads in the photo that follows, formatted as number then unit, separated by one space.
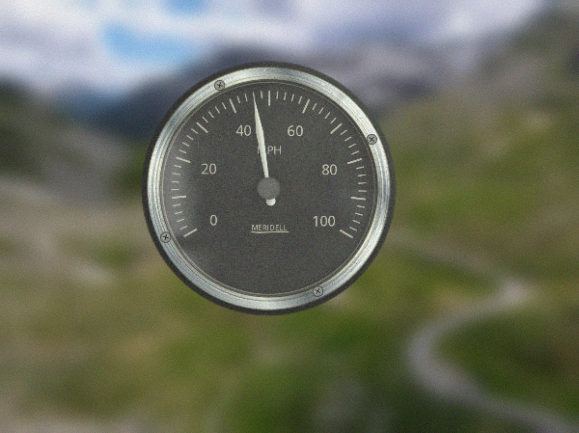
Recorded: 46 mph
